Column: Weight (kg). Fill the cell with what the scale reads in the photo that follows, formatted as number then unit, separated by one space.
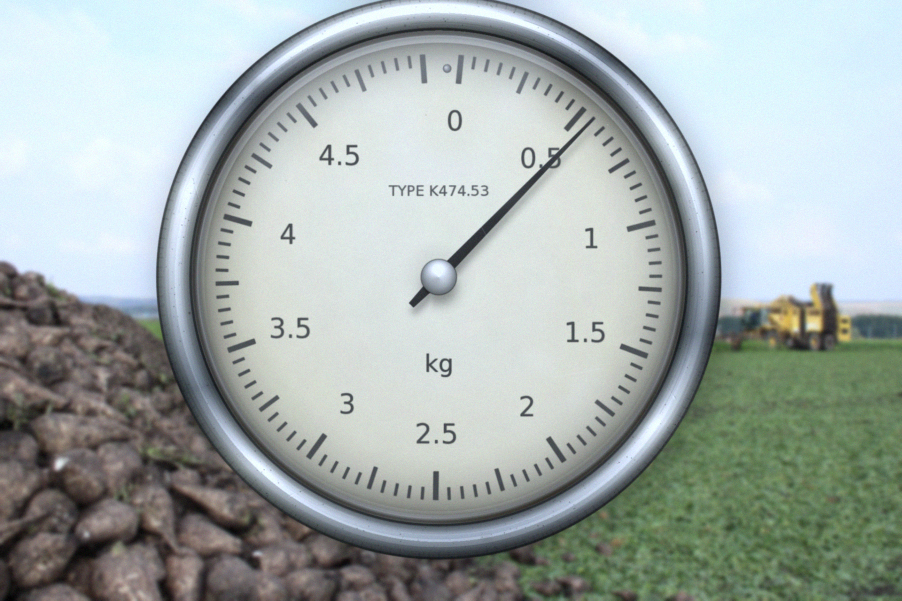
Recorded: 0.55 kg
